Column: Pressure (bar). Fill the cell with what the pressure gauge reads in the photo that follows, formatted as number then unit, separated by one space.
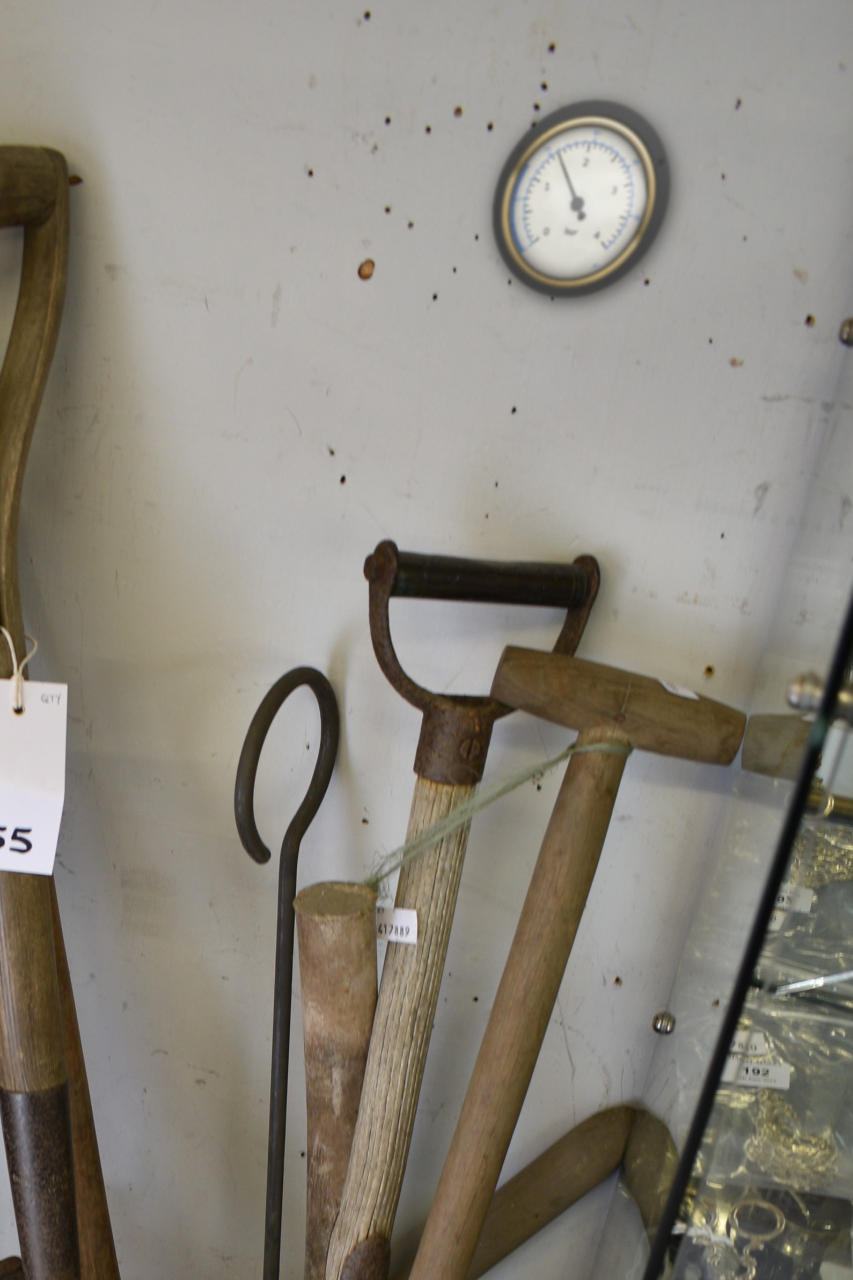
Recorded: 1.5 bar
